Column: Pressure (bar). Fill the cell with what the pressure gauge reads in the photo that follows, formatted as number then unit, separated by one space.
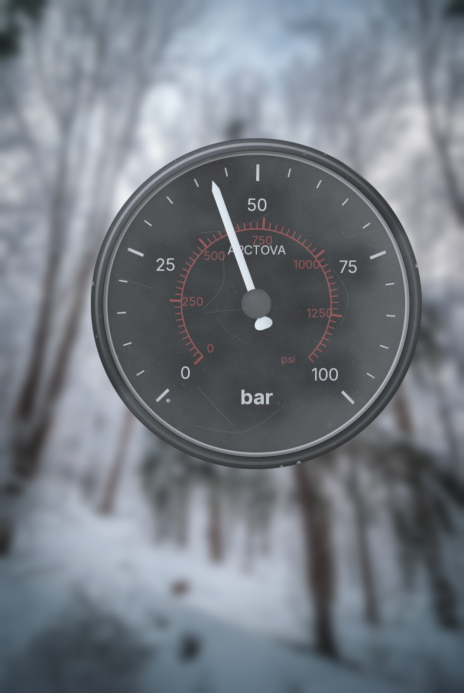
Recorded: 42.5 bar
